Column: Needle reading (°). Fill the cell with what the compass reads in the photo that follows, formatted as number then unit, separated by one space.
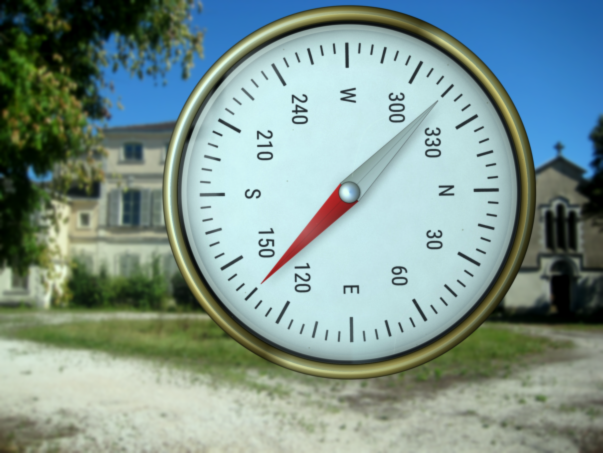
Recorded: 135 °
